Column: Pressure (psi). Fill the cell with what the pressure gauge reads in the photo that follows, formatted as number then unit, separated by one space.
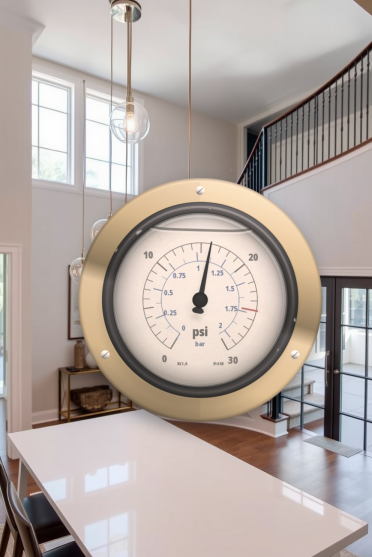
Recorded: 16 psi
